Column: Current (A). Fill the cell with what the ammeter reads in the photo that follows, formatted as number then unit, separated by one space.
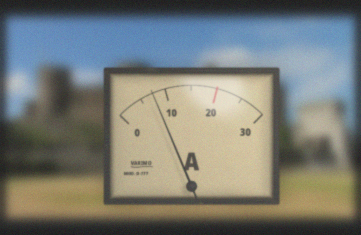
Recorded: 7.5 A
